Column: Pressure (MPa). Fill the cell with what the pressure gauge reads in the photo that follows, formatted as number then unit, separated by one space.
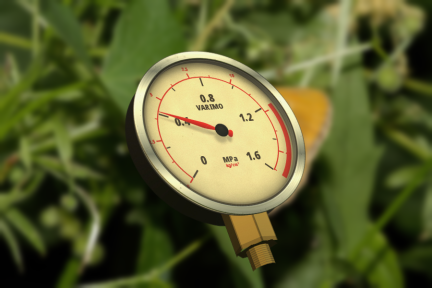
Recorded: 0.4 MPa
